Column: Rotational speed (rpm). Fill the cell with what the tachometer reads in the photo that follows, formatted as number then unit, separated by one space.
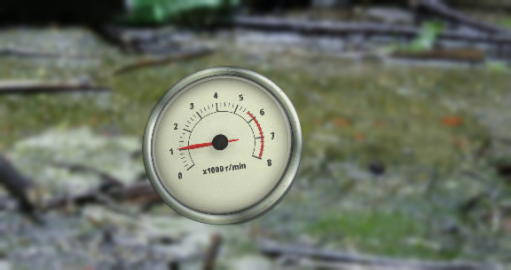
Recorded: 1000 rpm
